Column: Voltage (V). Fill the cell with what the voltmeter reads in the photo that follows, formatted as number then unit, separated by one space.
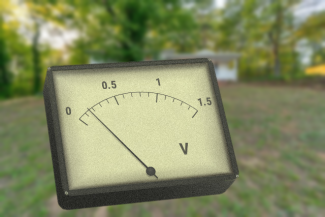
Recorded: 0.15 V
